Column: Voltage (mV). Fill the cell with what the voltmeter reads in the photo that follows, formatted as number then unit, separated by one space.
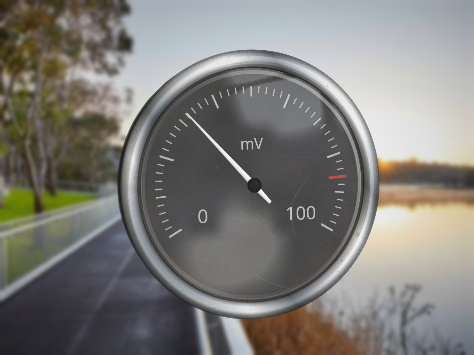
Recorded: 32 mV
